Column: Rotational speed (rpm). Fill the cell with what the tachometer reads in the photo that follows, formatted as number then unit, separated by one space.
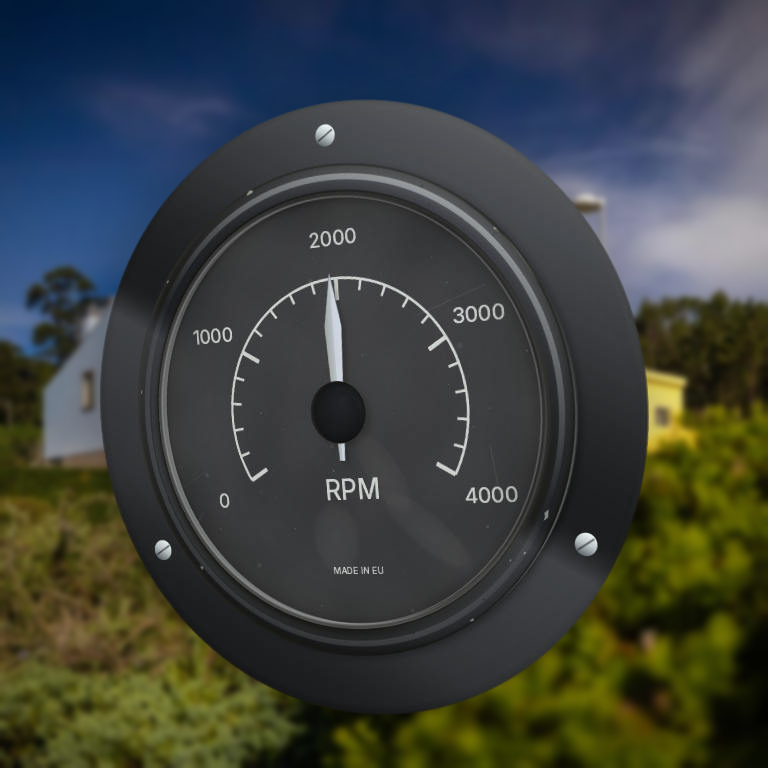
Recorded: 2000 rpm
